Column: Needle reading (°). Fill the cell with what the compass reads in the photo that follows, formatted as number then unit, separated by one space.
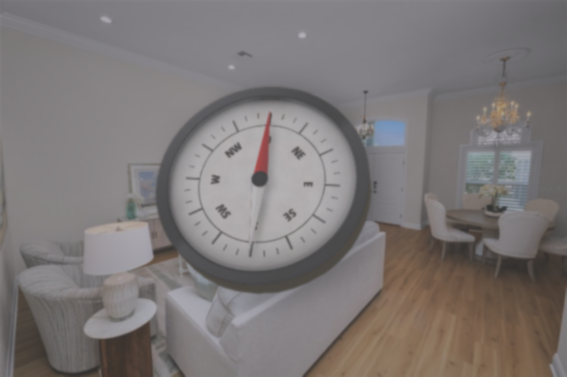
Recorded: 0 °
